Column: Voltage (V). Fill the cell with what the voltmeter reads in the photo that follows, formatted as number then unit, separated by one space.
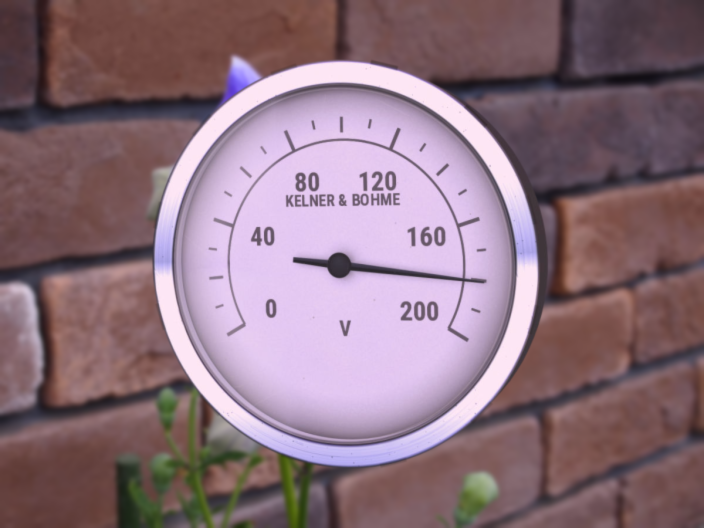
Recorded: 180 V
